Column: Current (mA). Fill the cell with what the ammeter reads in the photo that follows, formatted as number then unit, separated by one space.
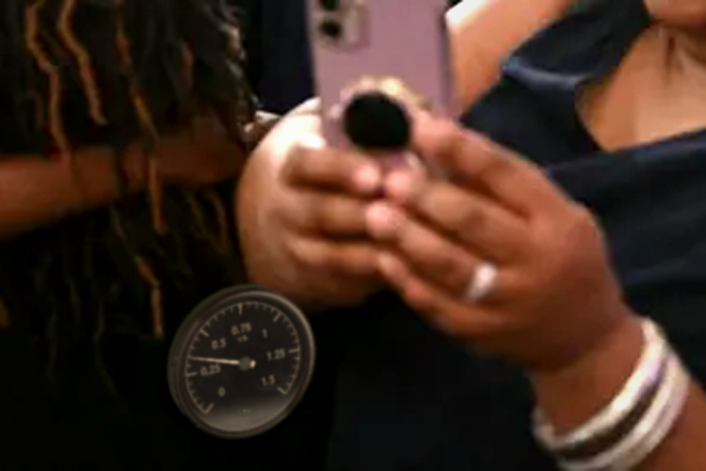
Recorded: 0.35 mA
